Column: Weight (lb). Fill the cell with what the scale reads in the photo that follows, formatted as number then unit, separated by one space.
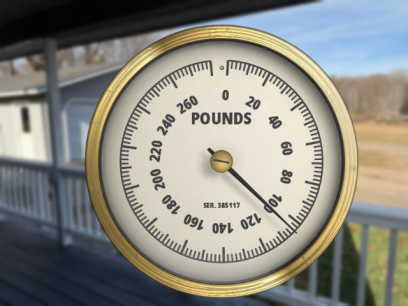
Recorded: 104 lb
